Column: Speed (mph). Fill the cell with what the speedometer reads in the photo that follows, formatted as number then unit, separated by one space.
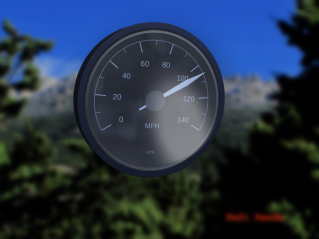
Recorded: 105 mph
